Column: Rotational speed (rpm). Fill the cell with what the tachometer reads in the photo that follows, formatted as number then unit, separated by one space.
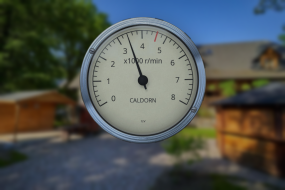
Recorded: 3400 rpm
